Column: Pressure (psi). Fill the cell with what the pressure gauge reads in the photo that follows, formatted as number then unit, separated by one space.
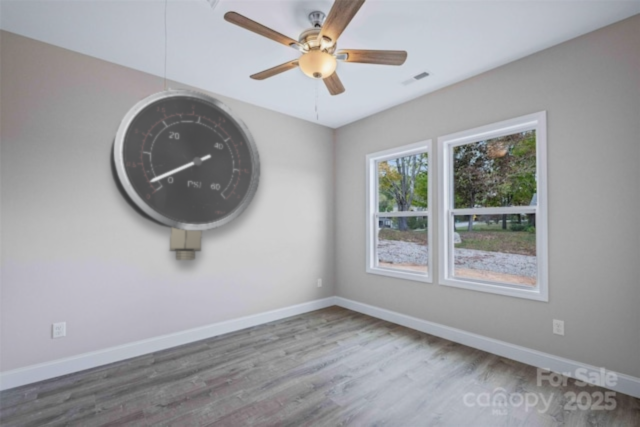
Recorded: 2.5 psi
